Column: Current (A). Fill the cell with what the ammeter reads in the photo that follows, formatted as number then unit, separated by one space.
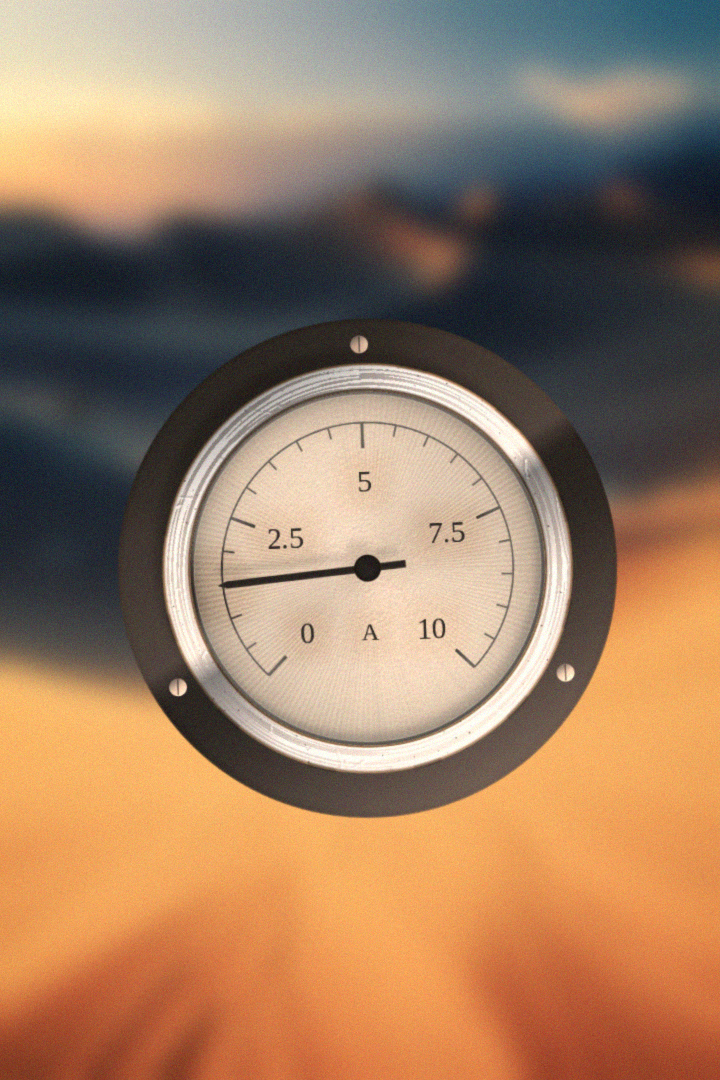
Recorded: 1.5 A
